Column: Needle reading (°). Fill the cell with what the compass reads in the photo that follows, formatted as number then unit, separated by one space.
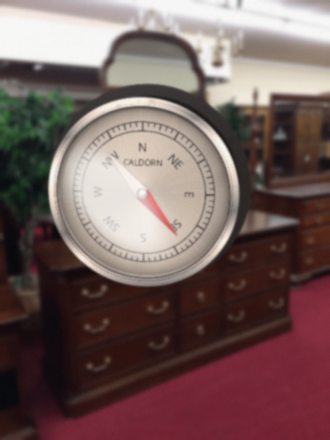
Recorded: 140 °
